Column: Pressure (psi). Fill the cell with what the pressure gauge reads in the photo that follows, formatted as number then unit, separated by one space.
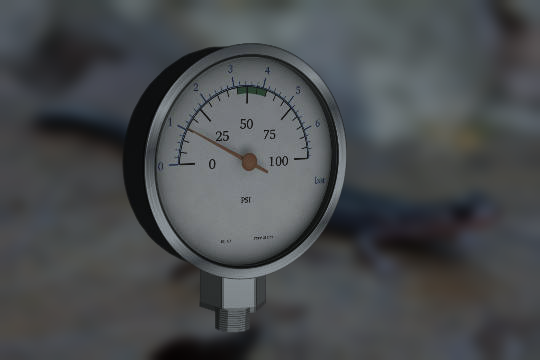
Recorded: 15 psi
